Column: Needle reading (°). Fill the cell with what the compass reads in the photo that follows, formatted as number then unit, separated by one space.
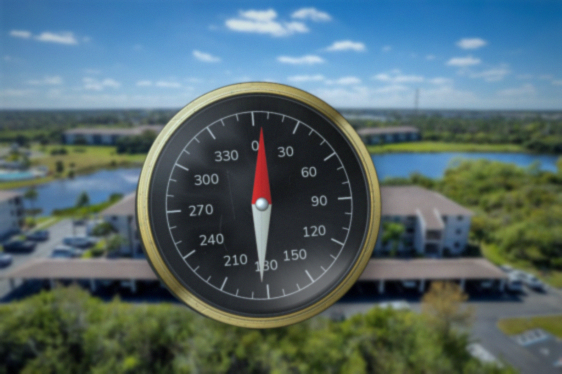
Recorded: 5 °
